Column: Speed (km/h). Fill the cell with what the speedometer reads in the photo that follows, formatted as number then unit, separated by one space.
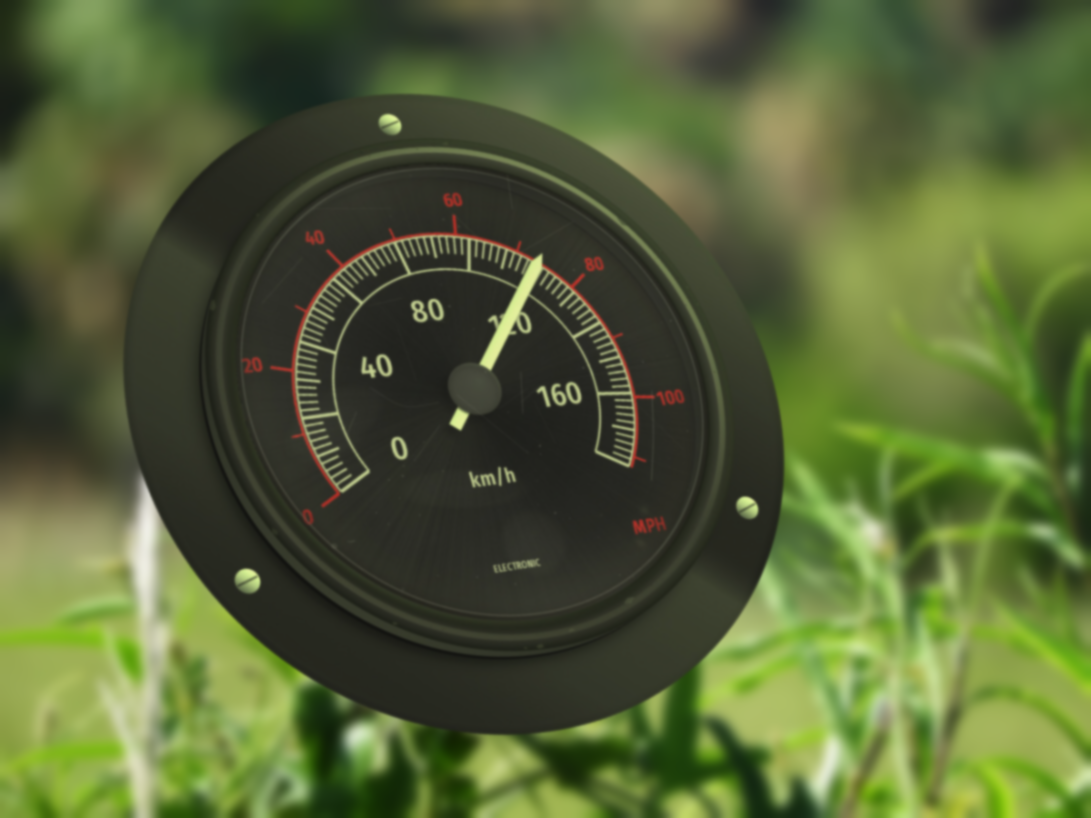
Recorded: 118 km/h
